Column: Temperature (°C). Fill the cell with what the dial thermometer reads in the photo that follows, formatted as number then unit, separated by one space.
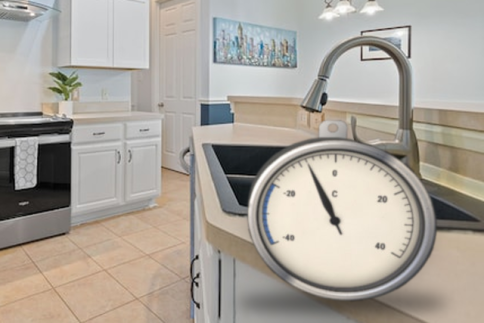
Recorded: -8 °C
